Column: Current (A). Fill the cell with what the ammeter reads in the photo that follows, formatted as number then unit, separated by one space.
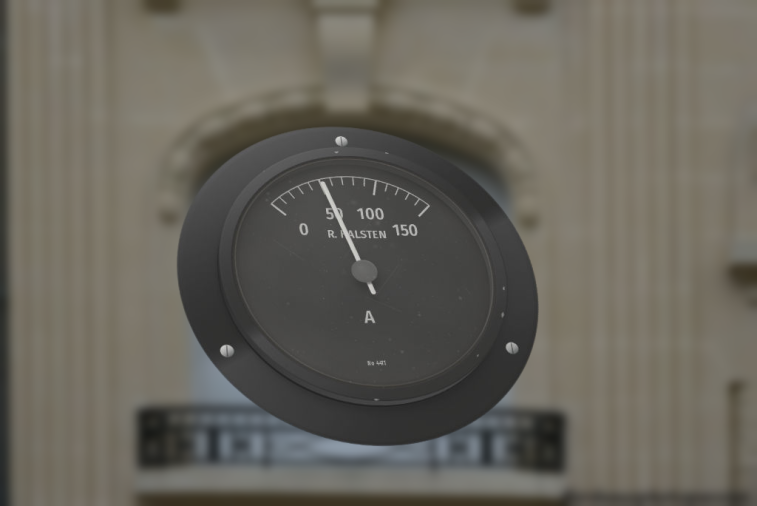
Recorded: 50 A
